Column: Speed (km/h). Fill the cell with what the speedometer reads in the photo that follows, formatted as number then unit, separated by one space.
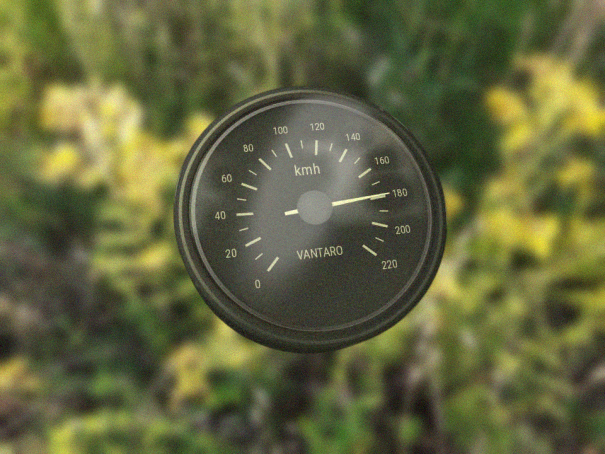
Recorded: 180 km/h
